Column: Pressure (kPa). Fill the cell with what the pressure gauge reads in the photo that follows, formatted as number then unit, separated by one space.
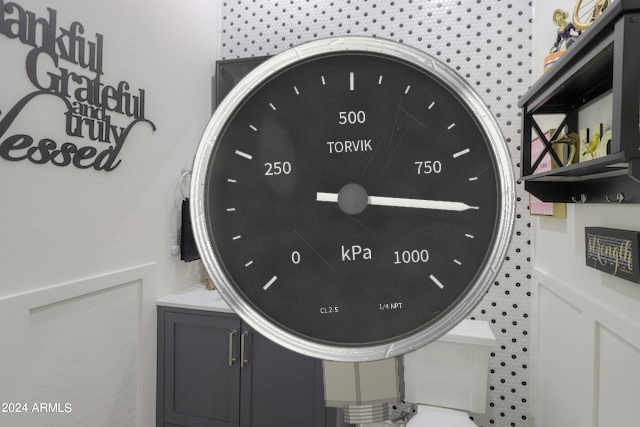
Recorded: 850 kPa
